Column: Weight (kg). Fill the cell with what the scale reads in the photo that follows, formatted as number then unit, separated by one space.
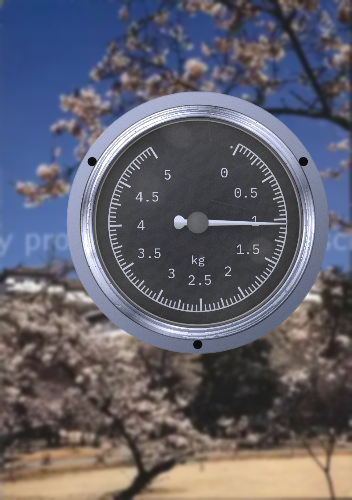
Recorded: 1.05 kg
